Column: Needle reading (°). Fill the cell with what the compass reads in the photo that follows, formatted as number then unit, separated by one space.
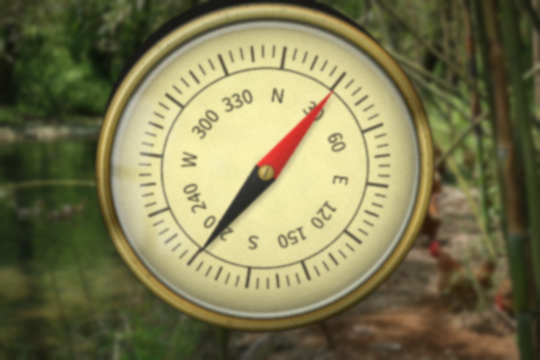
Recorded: 30 °
